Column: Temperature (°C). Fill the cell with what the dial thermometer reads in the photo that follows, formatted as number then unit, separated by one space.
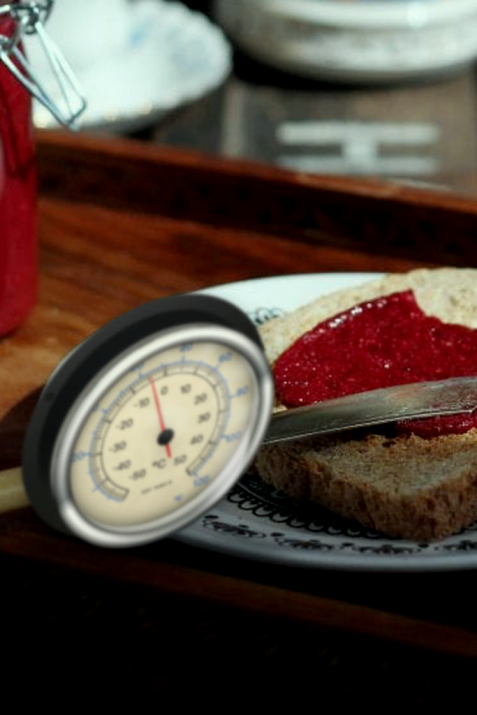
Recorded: -5 °C
